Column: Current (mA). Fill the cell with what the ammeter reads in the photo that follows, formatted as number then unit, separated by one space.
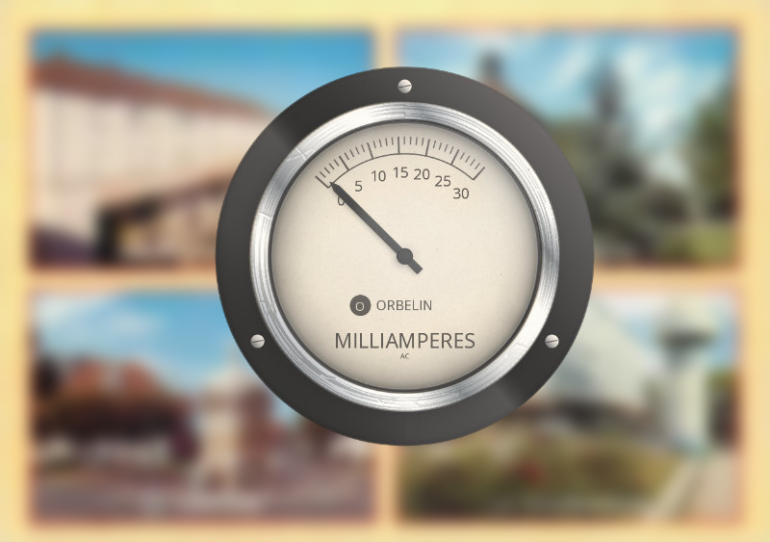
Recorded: 1 mA
